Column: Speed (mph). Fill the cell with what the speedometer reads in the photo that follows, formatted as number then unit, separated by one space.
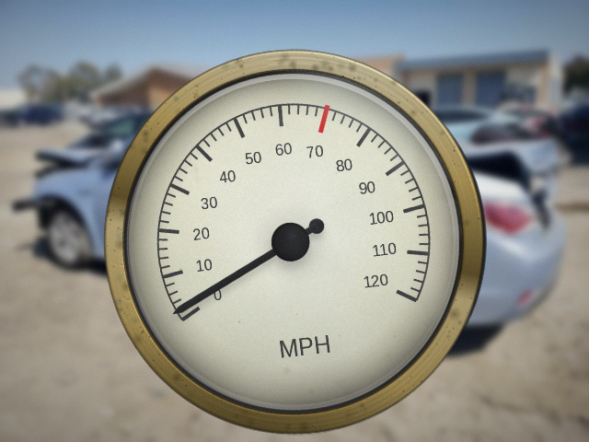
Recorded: 2 mph
